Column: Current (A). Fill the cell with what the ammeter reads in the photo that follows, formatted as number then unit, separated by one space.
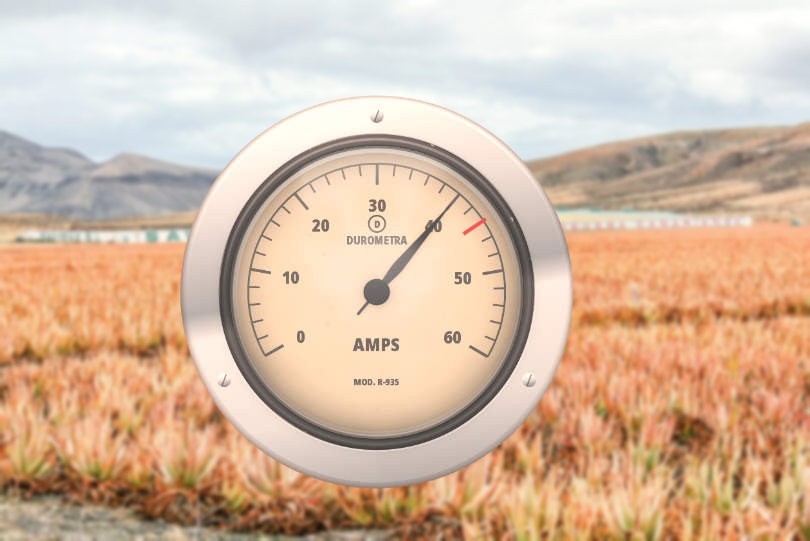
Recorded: 40 A
